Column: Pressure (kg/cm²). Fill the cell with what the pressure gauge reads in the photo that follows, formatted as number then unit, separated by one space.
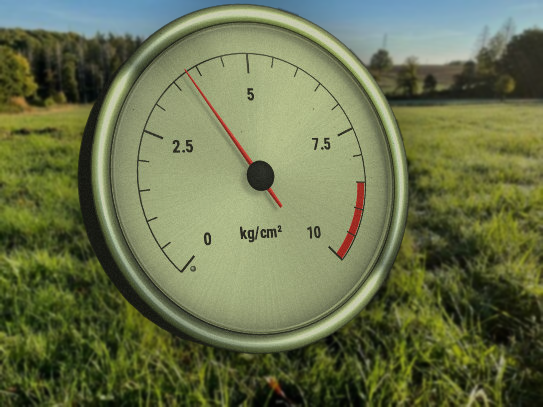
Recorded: 3.75 kg/cm²
